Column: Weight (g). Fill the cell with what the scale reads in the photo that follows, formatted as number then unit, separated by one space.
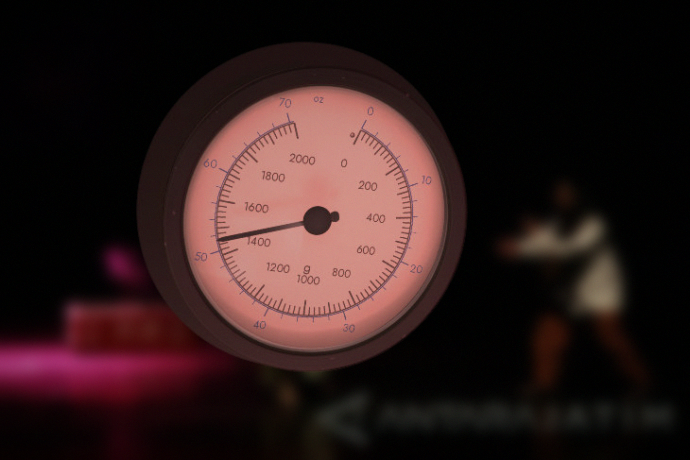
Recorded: 1460 g
